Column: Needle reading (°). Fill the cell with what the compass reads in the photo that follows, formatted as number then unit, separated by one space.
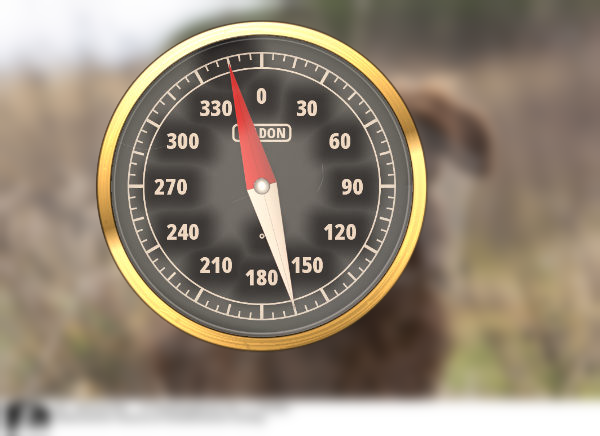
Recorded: 345 °
